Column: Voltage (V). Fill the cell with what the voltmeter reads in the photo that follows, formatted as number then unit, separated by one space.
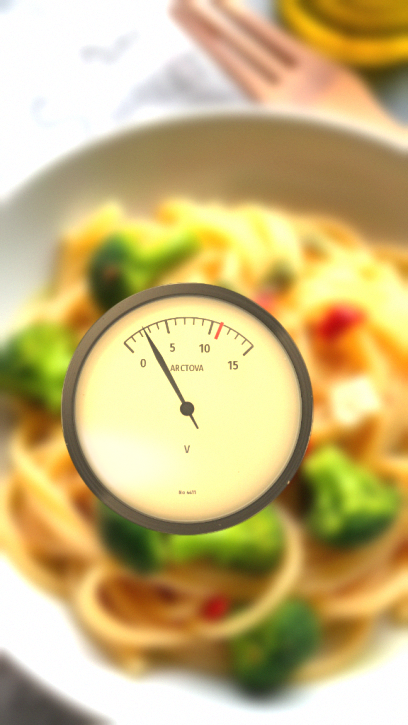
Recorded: 2.5 V
